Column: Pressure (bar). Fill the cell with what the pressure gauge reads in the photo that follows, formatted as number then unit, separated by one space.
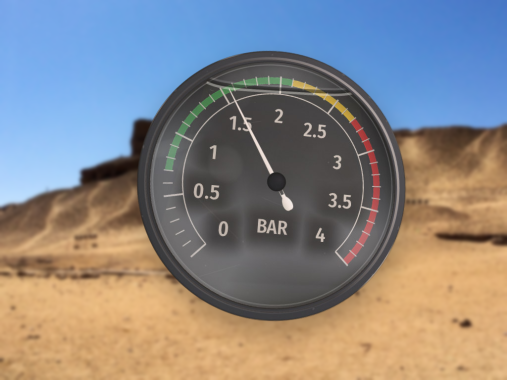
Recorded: 1.55 bar
